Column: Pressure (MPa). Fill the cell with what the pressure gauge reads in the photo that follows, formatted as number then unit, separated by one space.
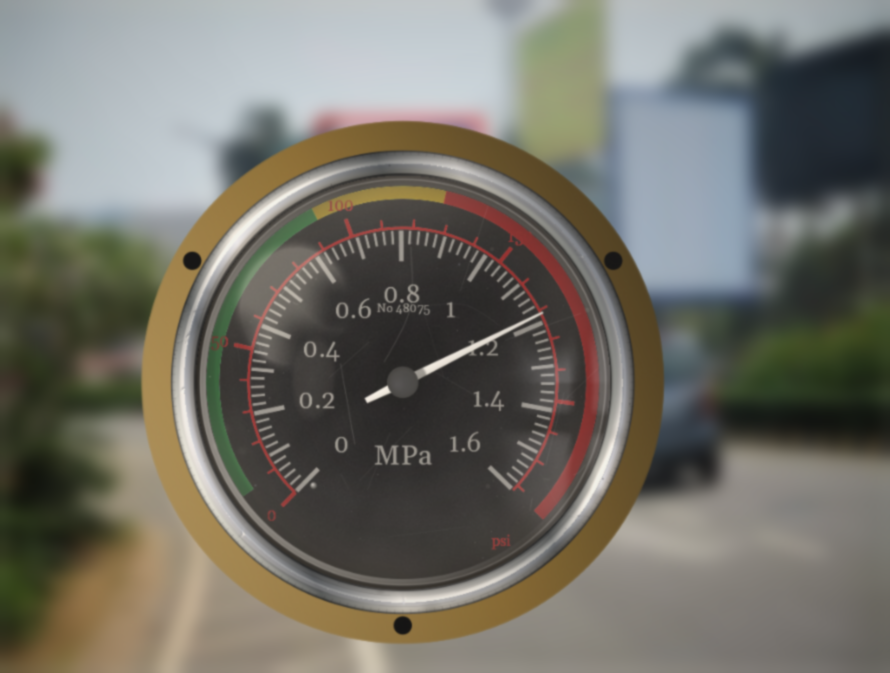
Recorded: 1.18 MPa
